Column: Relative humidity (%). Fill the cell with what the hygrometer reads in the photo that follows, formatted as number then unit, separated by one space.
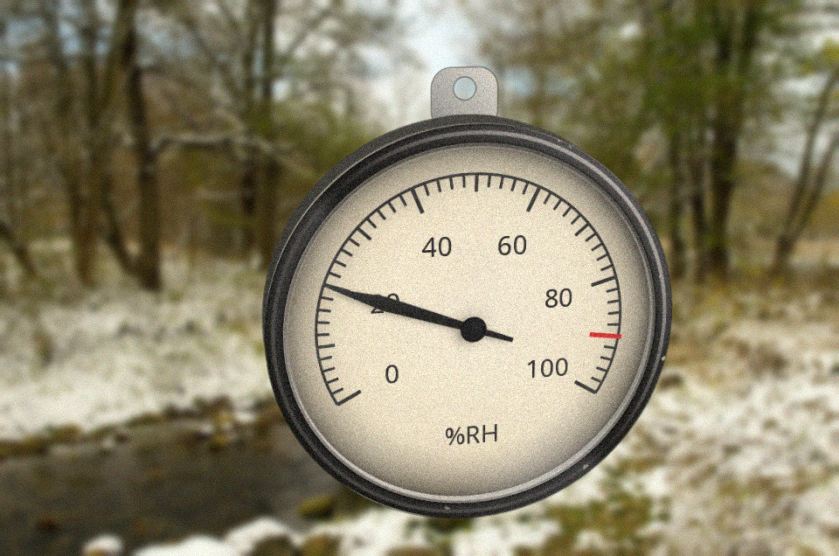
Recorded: 20 %
